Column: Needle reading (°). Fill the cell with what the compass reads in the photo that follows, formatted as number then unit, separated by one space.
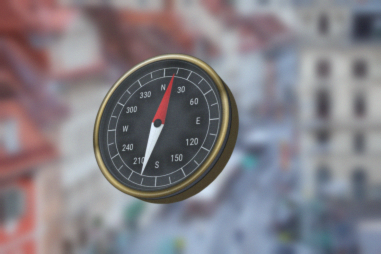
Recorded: 15 °
